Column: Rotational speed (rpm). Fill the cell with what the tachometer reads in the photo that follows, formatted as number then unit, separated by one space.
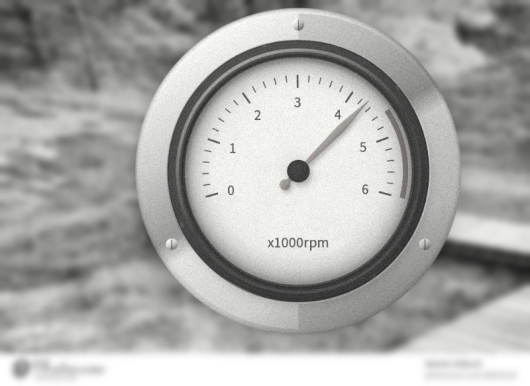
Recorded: 4300 rpm
